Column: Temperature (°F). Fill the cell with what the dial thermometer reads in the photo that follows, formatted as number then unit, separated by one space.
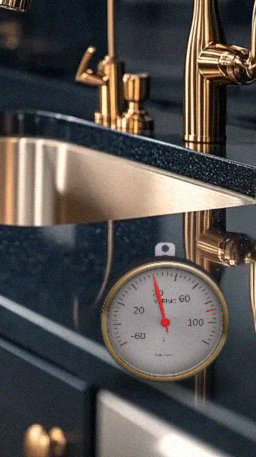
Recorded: 20 °F
